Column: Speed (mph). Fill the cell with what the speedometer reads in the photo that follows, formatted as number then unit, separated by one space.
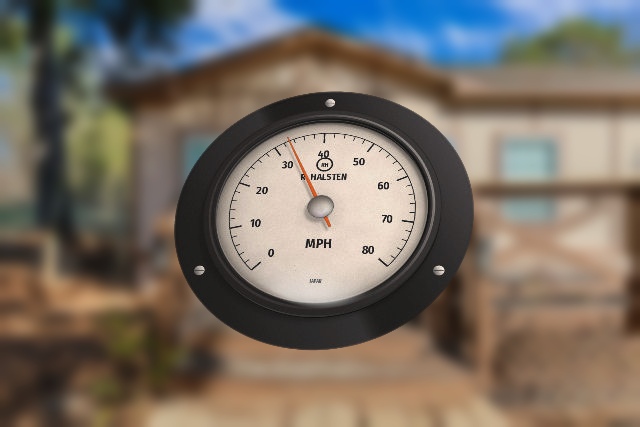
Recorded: 33 mph
